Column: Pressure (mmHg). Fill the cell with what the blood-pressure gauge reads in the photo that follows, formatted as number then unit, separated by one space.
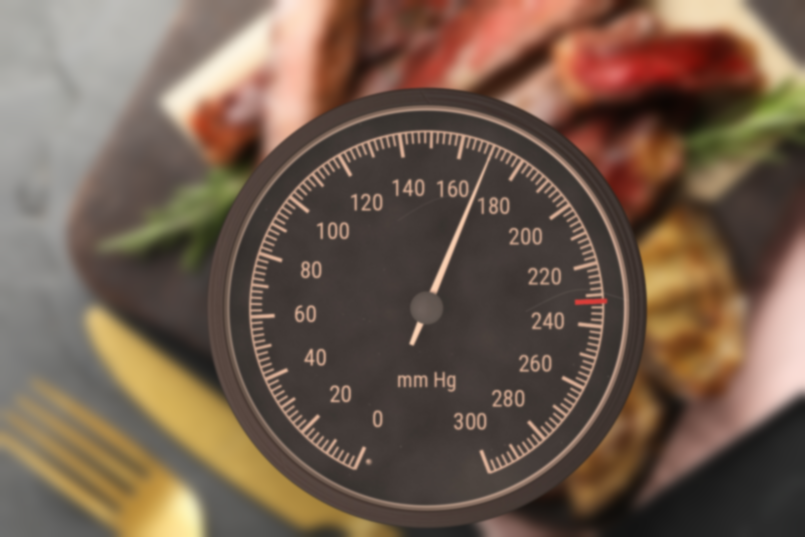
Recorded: 170 mmHg
